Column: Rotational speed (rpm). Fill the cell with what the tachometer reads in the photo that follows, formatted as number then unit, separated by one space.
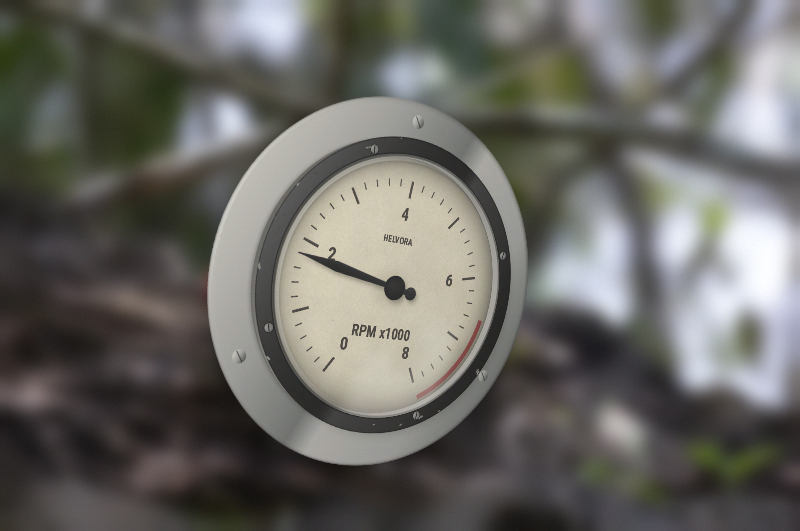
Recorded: 1800 rpm
